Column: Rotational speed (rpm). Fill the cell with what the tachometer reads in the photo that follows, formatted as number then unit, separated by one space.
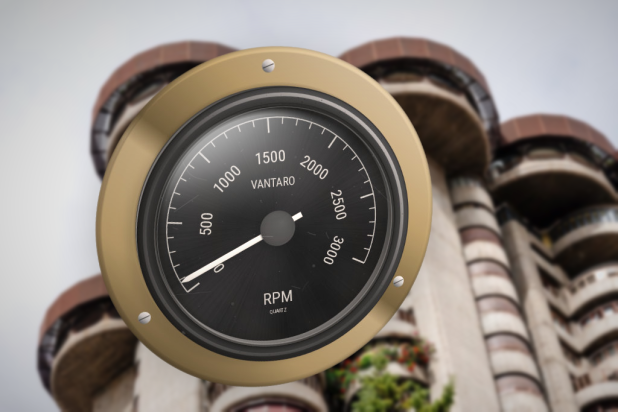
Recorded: 100 rpm
